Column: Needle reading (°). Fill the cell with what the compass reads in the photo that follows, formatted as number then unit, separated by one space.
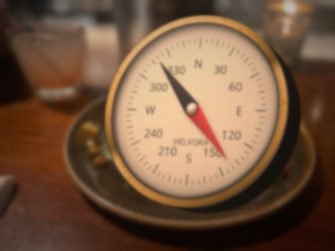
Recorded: 140 °
